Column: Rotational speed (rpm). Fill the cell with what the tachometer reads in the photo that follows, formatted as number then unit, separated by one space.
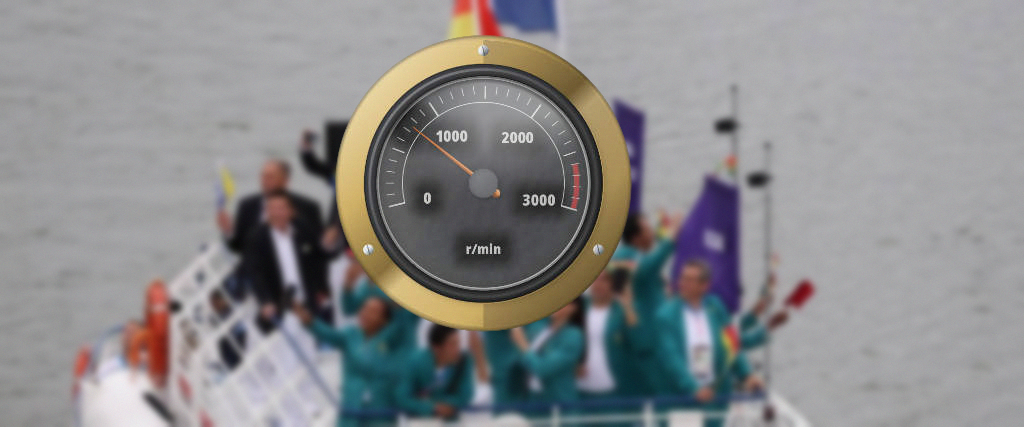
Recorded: 750 rpm
